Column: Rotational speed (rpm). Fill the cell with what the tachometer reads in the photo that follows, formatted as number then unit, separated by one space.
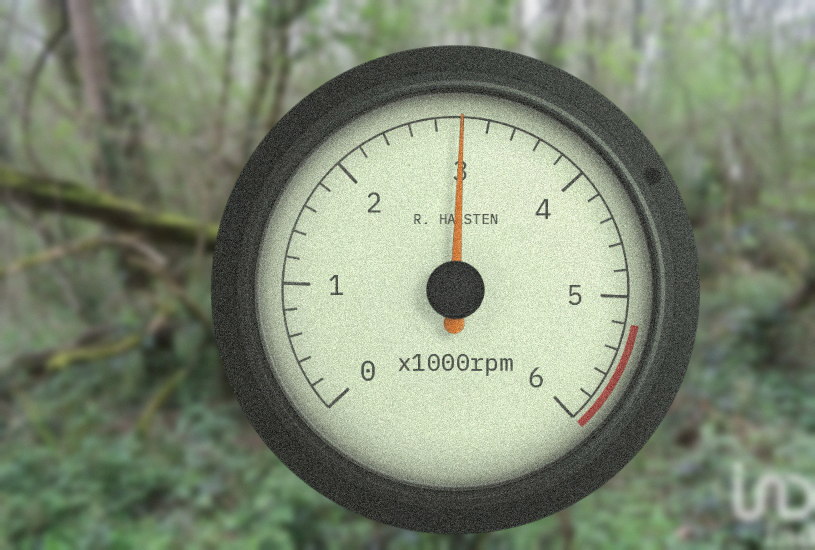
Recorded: 3000 rpm
